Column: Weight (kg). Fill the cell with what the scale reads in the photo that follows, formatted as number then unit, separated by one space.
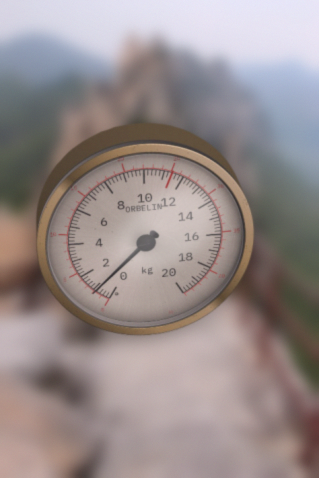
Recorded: 1 kg
